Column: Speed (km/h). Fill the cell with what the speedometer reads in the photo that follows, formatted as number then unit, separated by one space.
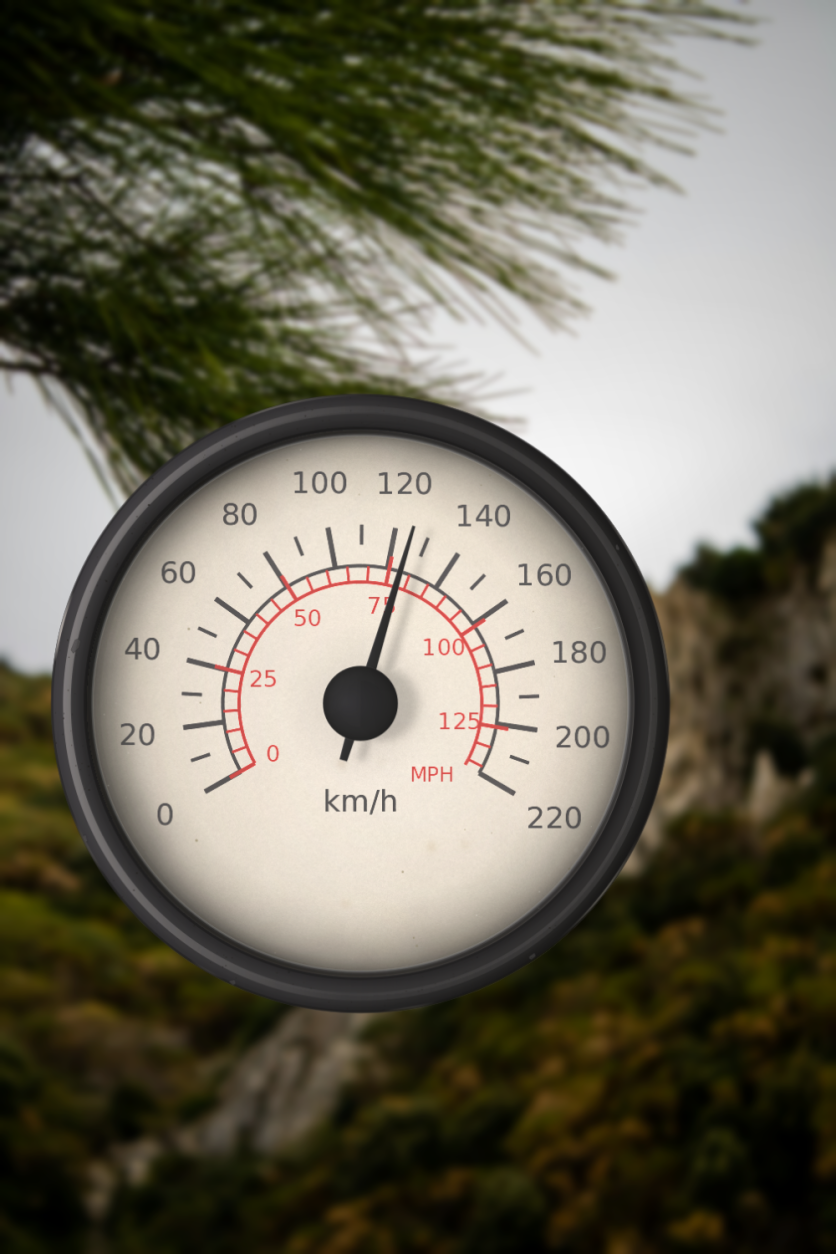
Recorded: 125 km/h
